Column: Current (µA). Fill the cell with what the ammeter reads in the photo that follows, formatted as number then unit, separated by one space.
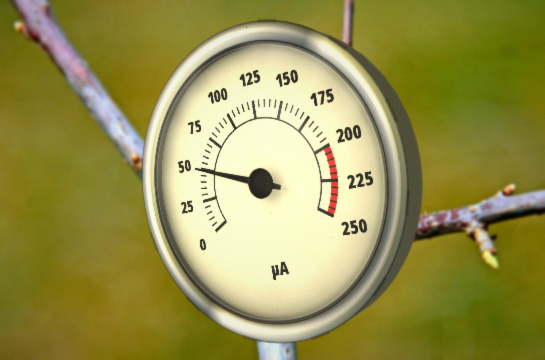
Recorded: 50 µA
